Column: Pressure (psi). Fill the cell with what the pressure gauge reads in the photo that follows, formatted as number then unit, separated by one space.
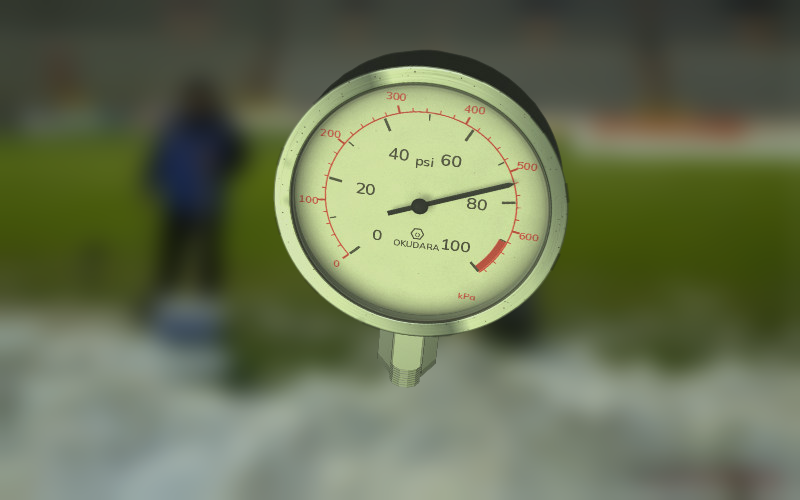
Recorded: 75 psi
